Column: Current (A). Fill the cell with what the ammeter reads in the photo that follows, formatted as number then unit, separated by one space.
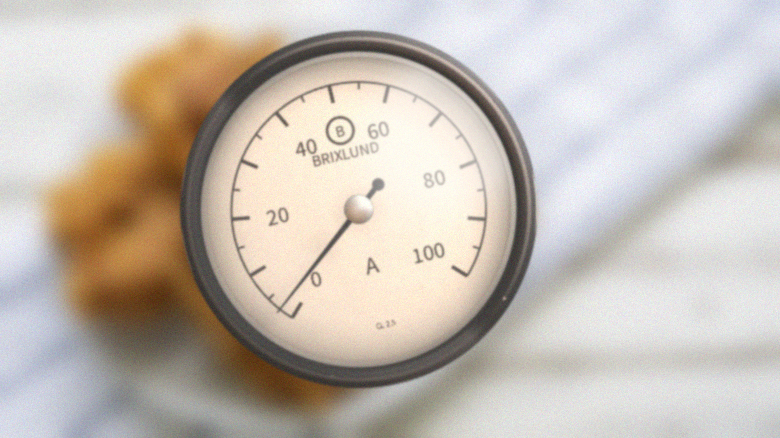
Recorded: 2.5 A
